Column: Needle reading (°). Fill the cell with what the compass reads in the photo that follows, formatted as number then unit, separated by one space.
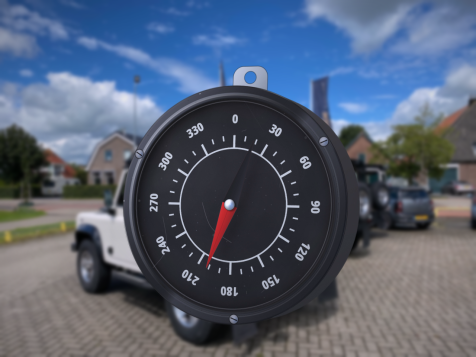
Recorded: 200 °
